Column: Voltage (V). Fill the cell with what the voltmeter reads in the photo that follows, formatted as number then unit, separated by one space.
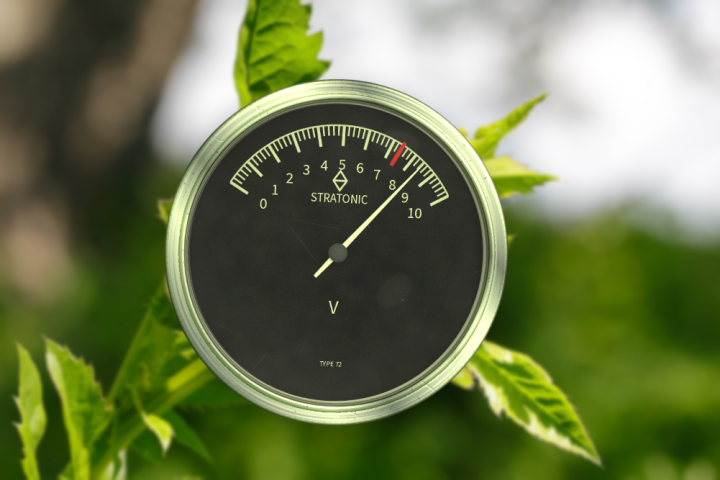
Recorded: 8.4 V
